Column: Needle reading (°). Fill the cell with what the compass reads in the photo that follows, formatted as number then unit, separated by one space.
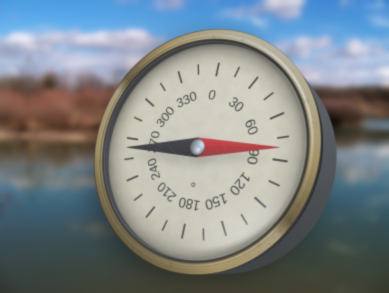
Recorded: 82.5 °
